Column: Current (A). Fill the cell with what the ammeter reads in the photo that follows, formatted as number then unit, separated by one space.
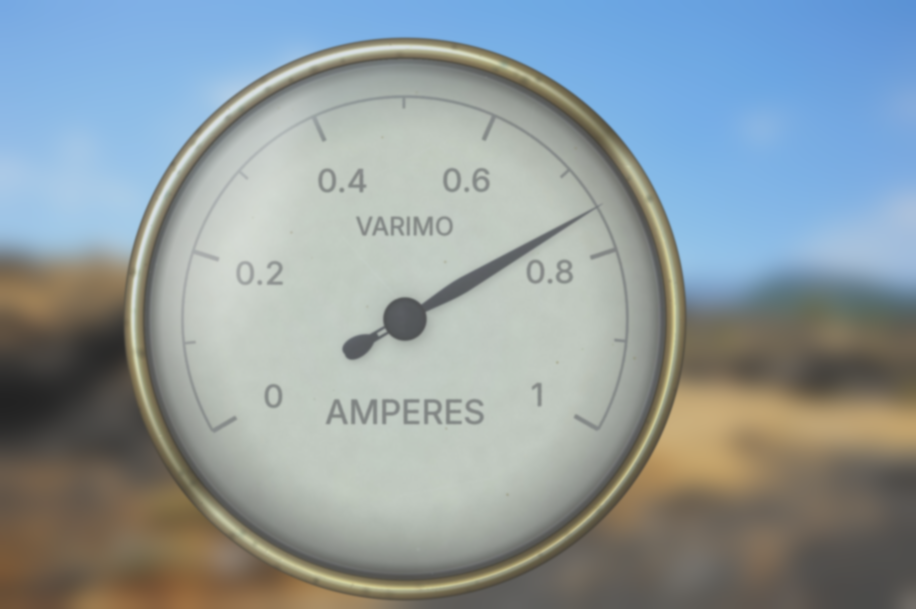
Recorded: 0.75 A
